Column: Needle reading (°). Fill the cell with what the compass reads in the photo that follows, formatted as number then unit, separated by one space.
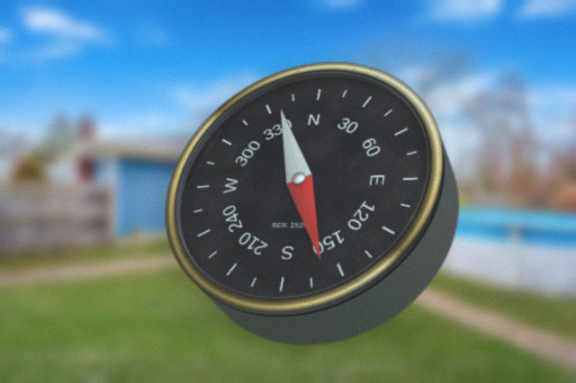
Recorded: 157.5 °
